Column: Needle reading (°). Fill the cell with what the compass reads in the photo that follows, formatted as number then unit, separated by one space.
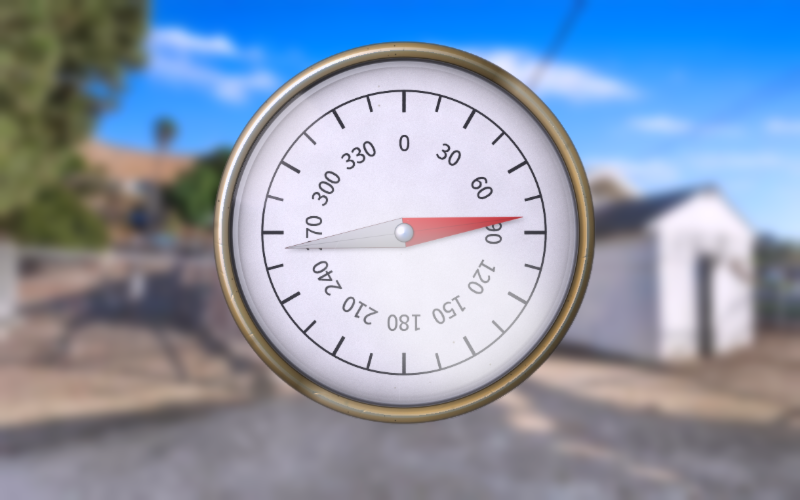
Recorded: 82.5 °
